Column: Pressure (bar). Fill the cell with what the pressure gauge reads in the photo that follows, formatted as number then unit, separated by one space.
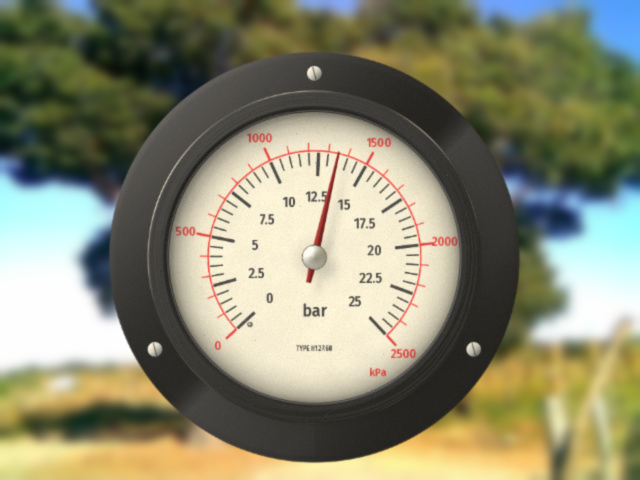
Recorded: 13.5 bar
